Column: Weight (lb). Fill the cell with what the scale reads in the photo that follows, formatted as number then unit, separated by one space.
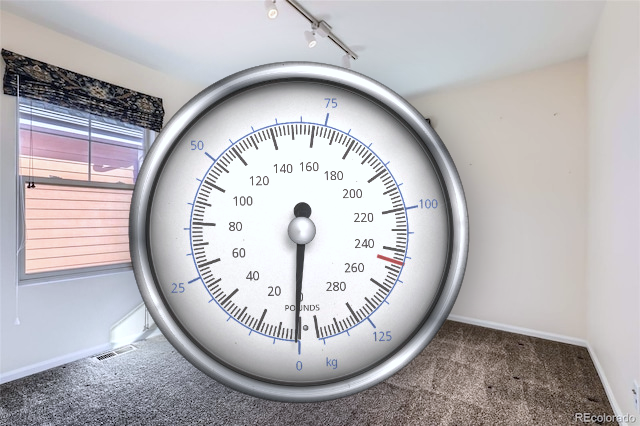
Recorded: 2 lb
